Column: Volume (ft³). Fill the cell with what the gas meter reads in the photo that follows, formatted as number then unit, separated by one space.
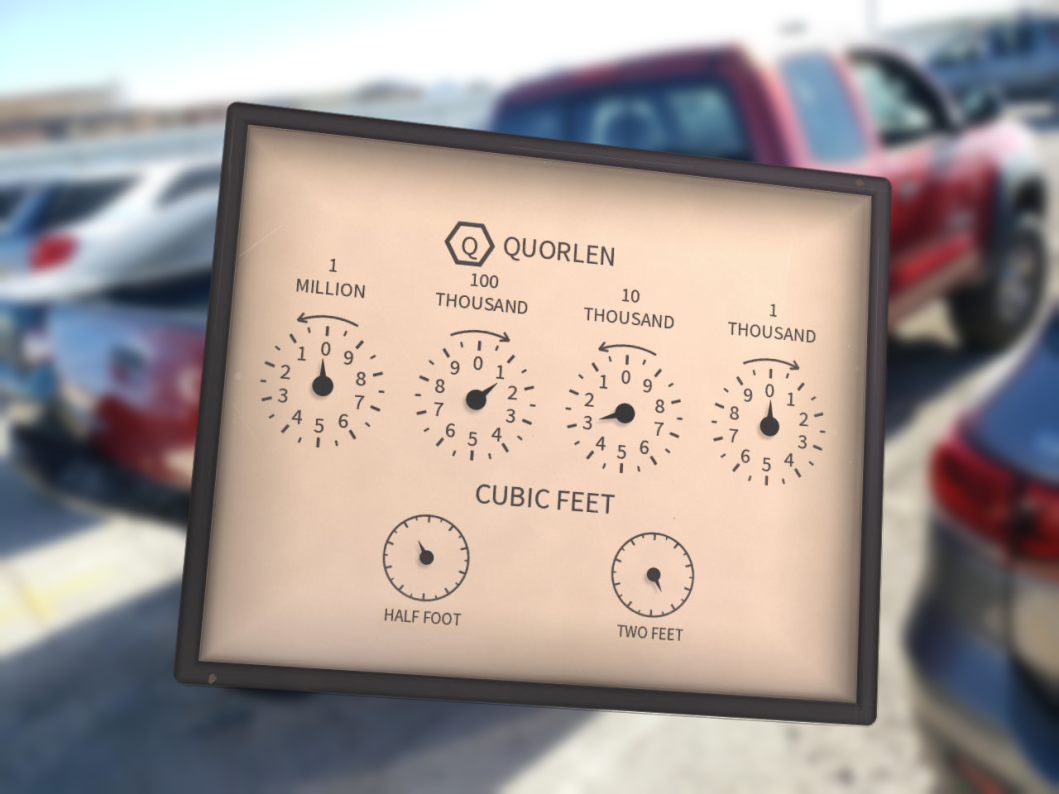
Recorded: 13000 ft³
